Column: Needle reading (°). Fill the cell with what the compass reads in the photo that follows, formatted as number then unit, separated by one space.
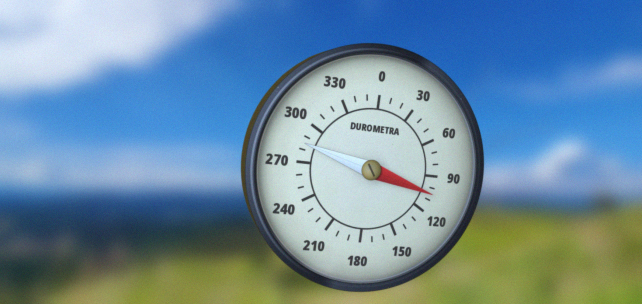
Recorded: 105 °
